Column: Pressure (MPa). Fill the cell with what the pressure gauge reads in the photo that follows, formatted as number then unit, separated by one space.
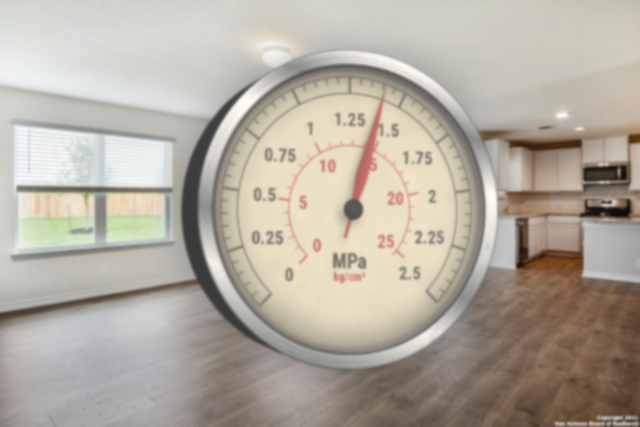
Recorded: 1.4 MPa
